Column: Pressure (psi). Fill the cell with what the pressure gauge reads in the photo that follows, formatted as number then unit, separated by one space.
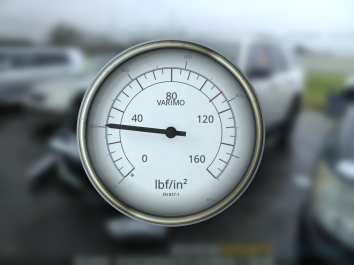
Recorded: 30 psi
